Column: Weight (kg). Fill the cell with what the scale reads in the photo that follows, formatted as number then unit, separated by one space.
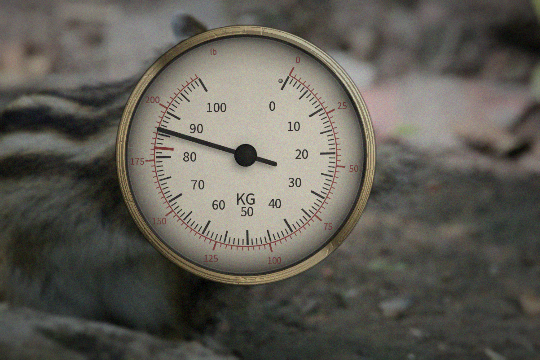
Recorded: 86 kg
